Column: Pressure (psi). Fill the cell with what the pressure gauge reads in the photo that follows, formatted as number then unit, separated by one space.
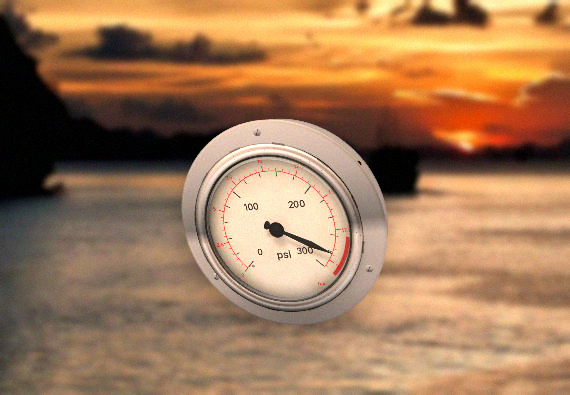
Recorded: 280 psi
